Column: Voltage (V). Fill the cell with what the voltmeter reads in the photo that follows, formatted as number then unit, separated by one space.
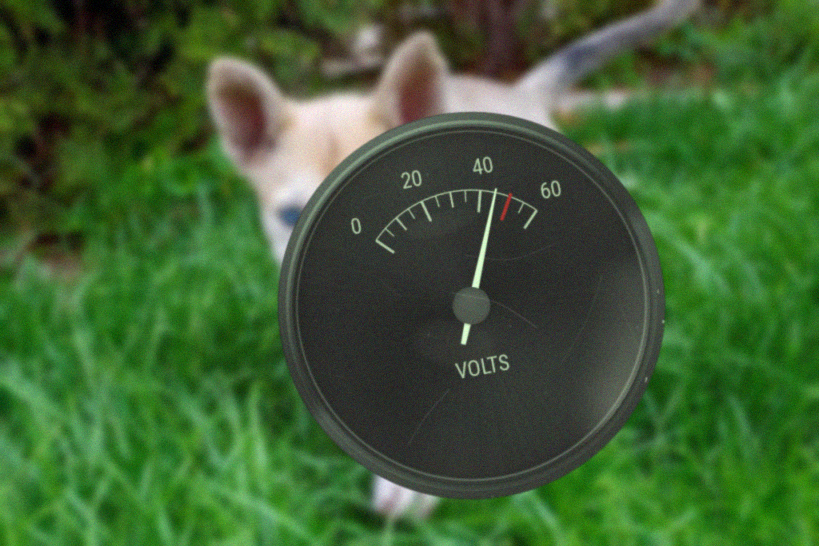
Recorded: 45 V
